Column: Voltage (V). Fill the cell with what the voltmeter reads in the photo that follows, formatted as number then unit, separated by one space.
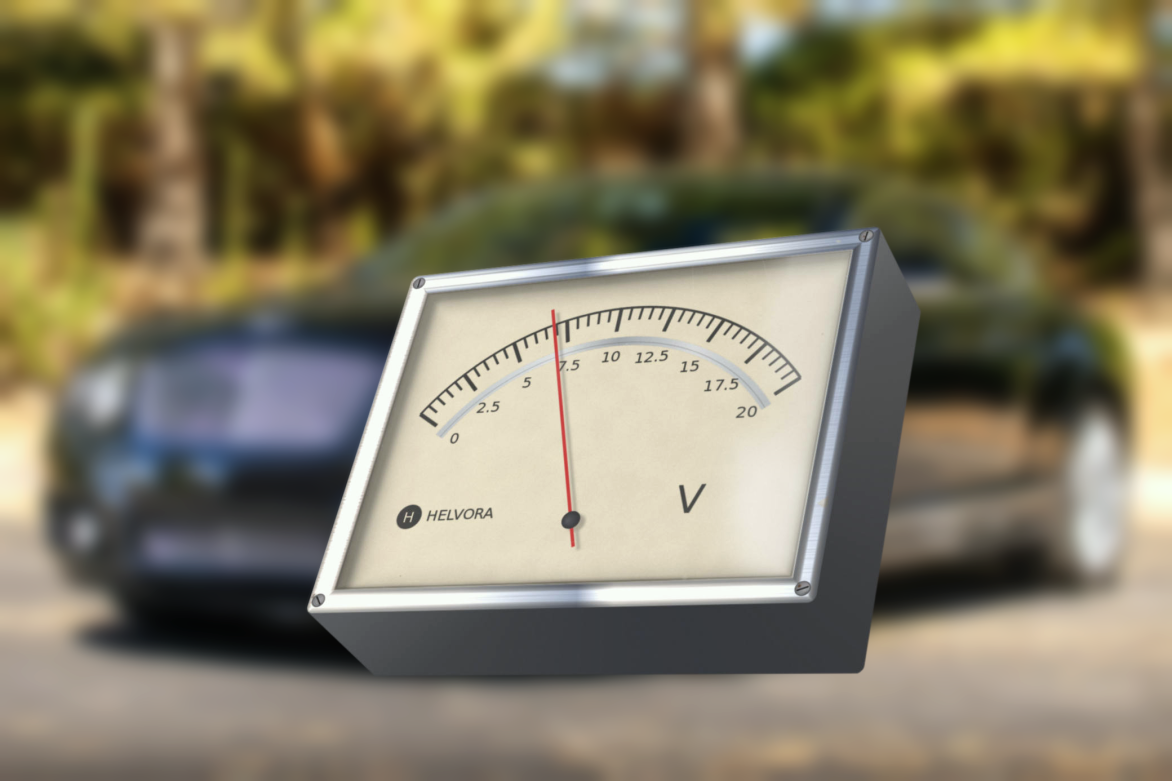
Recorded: 7 V
